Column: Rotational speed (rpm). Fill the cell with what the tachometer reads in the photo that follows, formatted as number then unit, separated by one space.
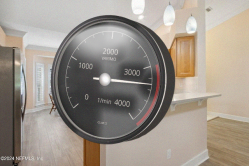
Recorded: 3300 rpm
